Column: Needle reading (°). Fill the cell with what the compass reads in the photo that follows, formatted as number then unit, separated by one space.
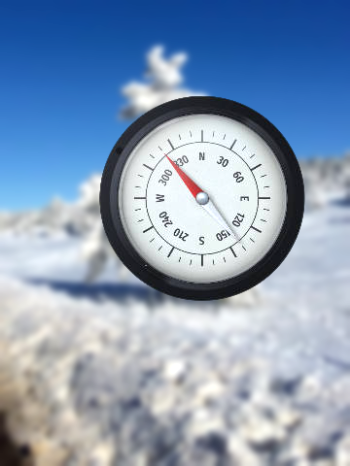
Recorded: 320 °
